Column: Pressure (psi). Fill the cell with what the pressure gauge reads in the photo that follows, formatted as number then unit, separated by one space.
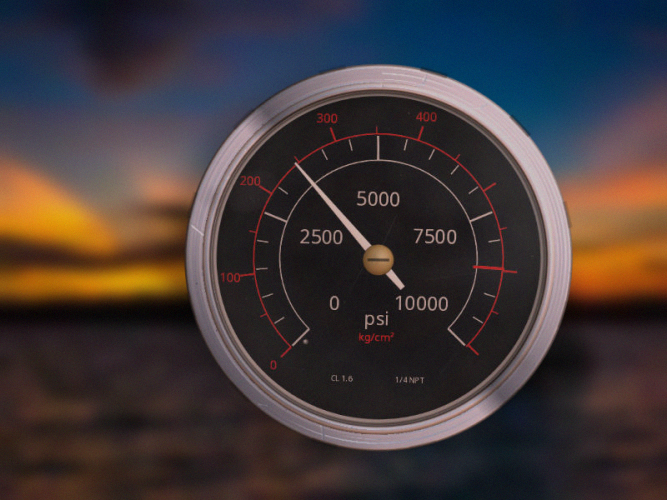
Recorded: 3500 psi
